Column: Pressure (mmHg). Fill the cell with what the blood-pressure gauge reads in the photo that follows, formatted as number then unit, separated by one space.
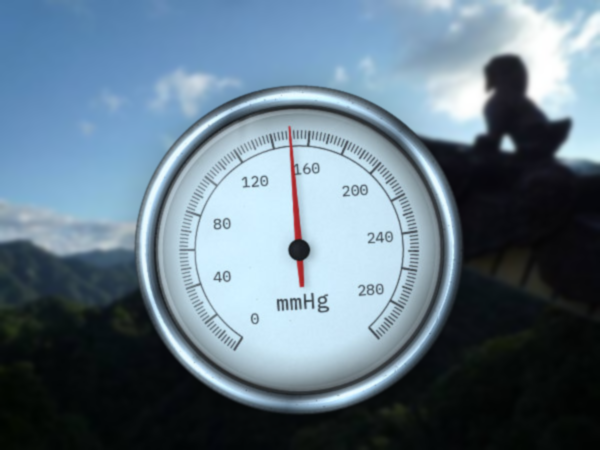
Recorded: 150 mmHg
